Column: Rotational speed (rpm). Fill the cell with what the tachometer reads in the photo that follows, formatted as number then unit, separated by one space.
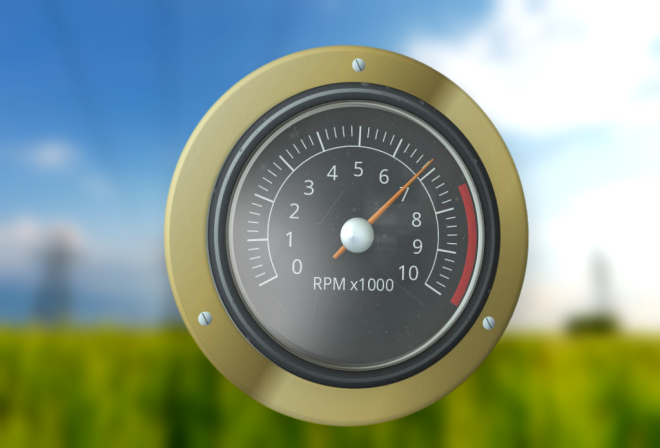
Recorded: 6800 rpm
